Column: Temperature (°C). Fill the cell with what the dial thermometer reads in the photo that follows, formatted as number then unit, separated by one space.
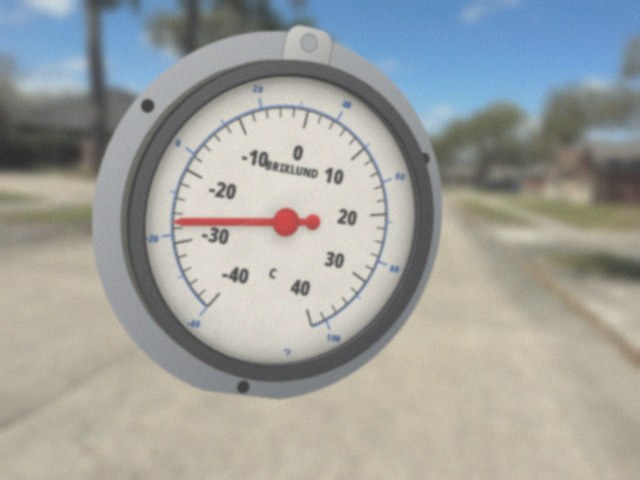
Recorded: -27 °C
